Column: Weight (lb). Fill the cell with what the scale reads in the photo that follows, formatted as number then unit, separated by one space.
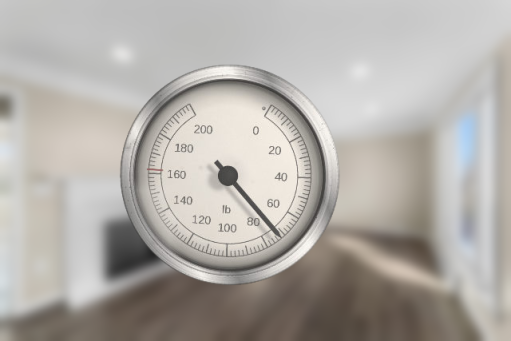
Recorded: 72 lb
